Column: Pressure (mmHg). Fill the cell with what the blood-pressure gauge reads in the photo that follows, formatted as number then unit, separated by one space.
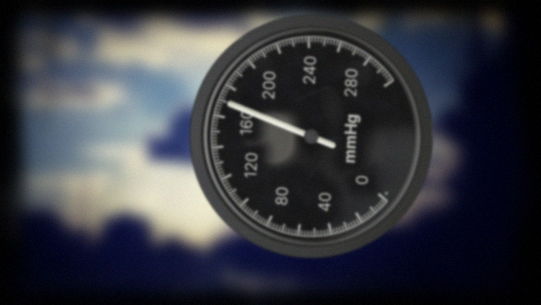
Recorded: 170 mmHg
